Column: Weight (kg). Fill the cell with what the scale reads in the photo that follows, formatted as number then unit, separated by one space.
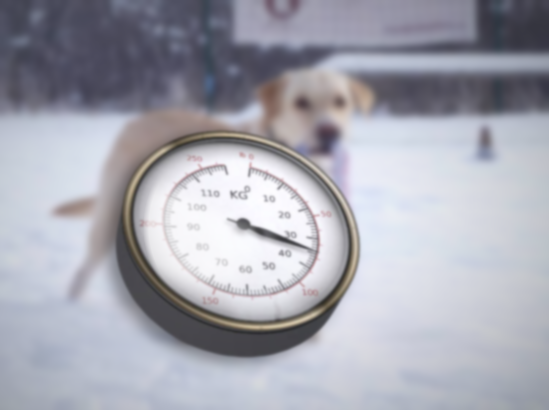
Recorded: 35 kg
